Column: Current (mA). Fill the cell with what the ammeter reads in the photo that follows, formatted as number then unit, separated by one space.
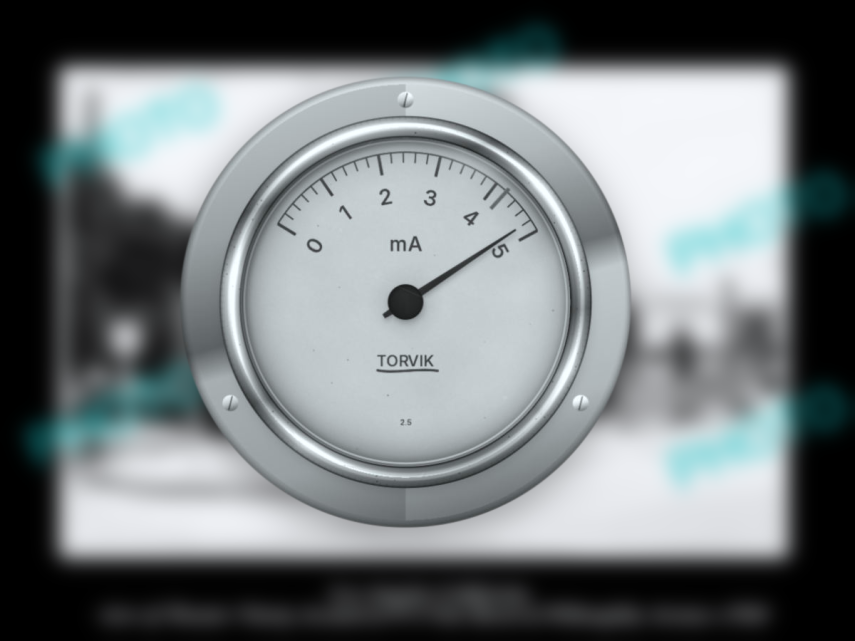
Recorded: 4.8 mA
